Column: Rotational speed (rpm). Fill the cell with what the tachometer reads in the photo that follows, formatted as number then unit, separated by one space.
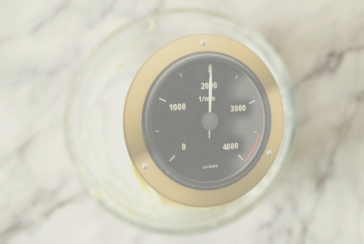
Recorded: 2000 rpm
